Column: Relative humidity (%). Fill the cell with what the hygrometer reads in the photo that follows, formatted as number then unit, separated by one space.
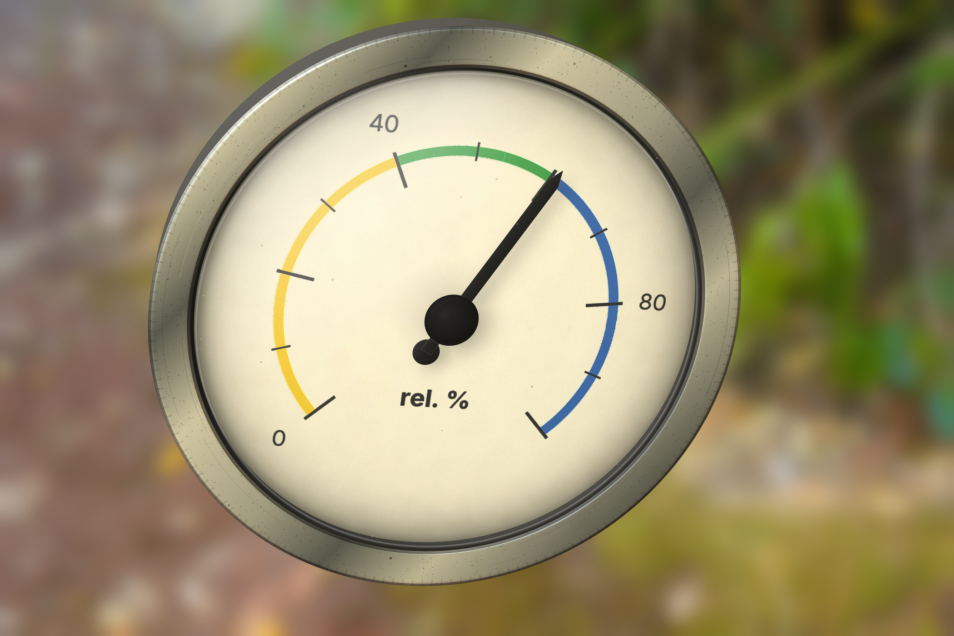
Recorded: 60 %
